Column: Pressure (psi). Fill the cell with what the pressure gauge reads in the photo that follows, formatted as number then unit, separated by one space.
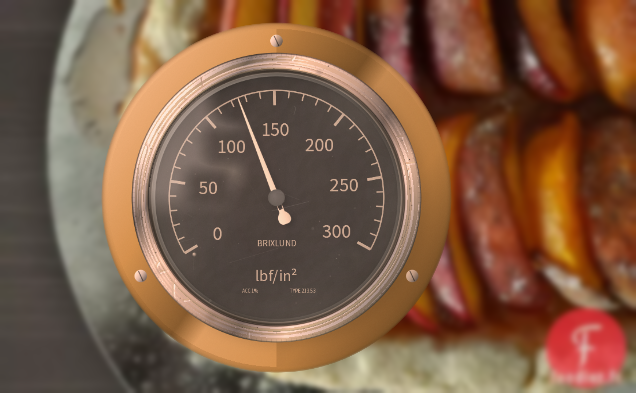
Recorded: 125 psi
